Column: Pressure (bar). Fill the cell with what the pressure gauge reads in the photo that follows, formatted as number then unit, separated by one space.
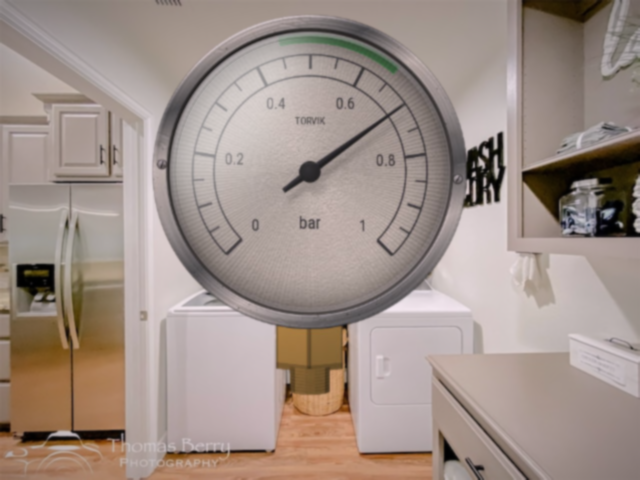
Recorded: 0.7 bar
